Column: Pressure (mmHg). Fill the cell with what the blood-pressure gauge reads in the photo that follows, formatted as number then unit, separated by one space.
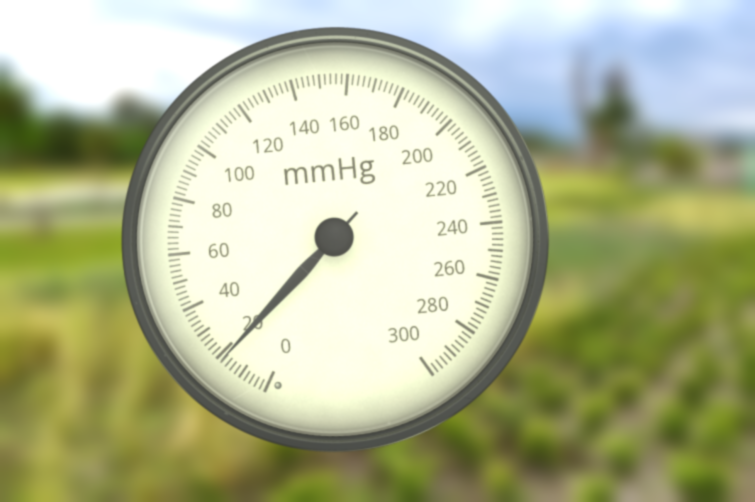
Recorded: 18 mmHg
